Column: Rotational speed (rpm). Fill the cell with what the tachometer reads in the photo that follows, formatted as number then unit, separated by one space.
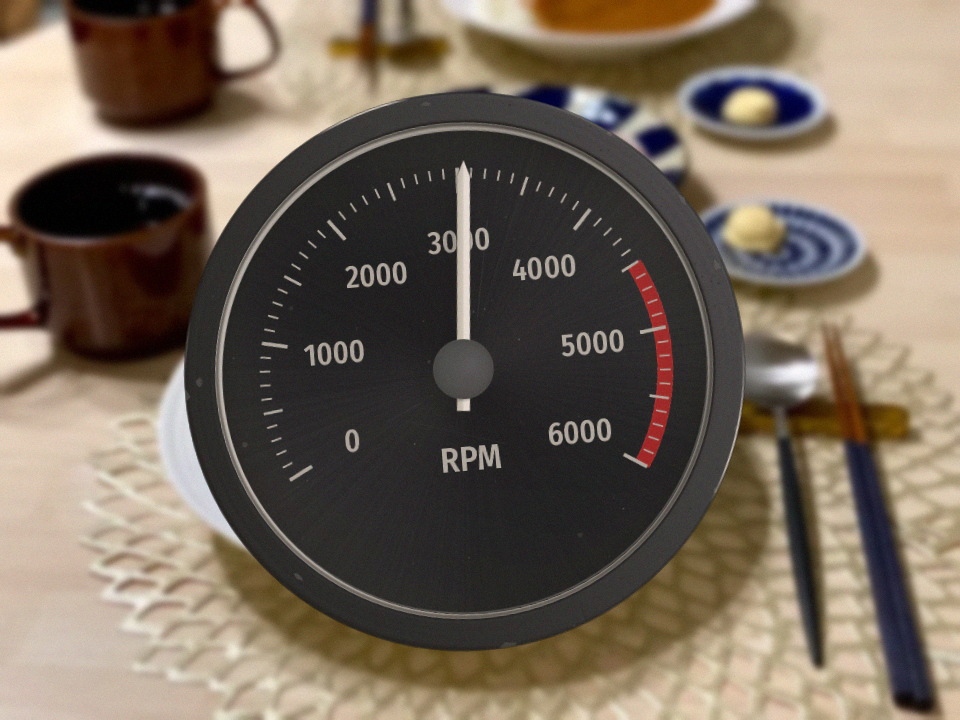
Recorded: 3050 rpm
